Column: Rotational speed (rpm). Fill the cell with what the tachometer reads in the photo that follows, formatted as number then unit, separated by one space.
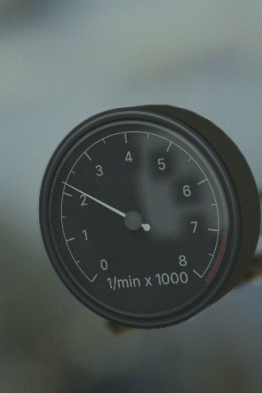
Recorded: 2250 rpm
